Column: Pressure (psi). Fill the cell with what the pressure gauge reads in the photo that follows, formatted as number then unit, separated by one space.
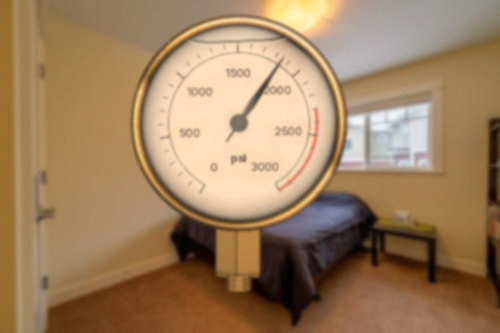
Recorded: 1850 psi
